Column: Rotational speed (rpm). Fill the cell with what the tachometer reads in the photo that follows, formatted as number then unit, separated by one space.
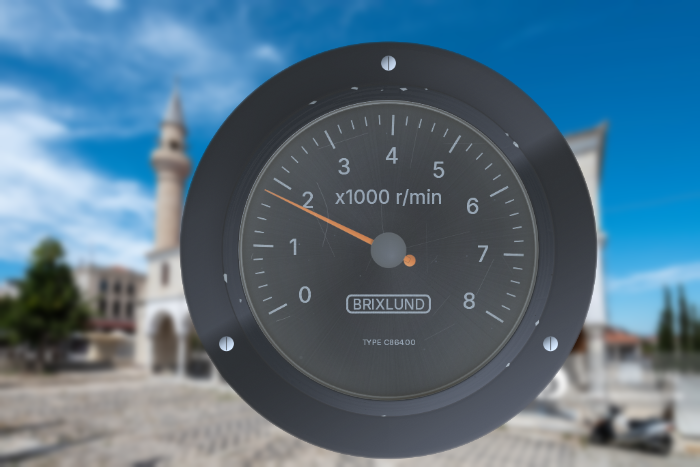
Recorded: 1800 rpm
